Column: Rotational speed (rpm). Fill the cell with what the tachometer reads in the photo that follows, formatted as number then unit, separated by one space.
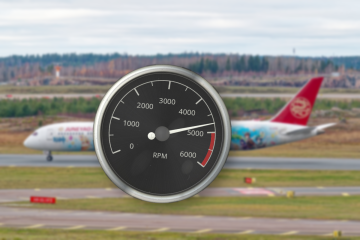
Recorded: 4750 rpm
